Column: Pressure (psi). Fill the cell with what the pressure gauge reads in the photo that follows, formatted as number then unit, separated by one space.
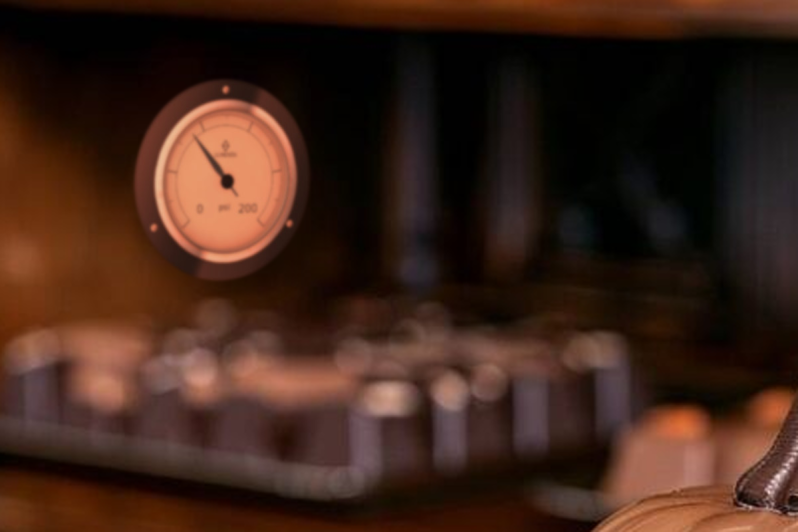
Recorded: 70 psi
